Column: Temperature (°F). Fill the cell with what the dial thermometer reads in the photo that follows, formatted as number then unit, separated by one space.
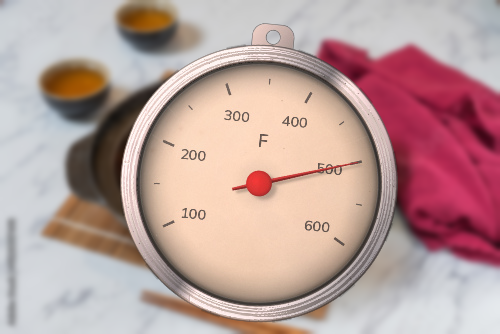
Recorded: 500 °F
